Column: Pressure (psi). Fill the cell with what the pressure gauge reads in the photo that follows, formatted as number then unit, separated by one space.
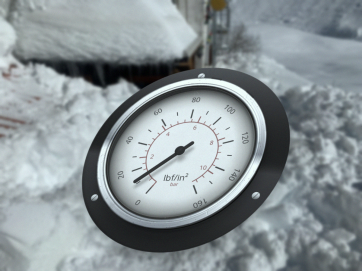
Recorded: 10 psi
